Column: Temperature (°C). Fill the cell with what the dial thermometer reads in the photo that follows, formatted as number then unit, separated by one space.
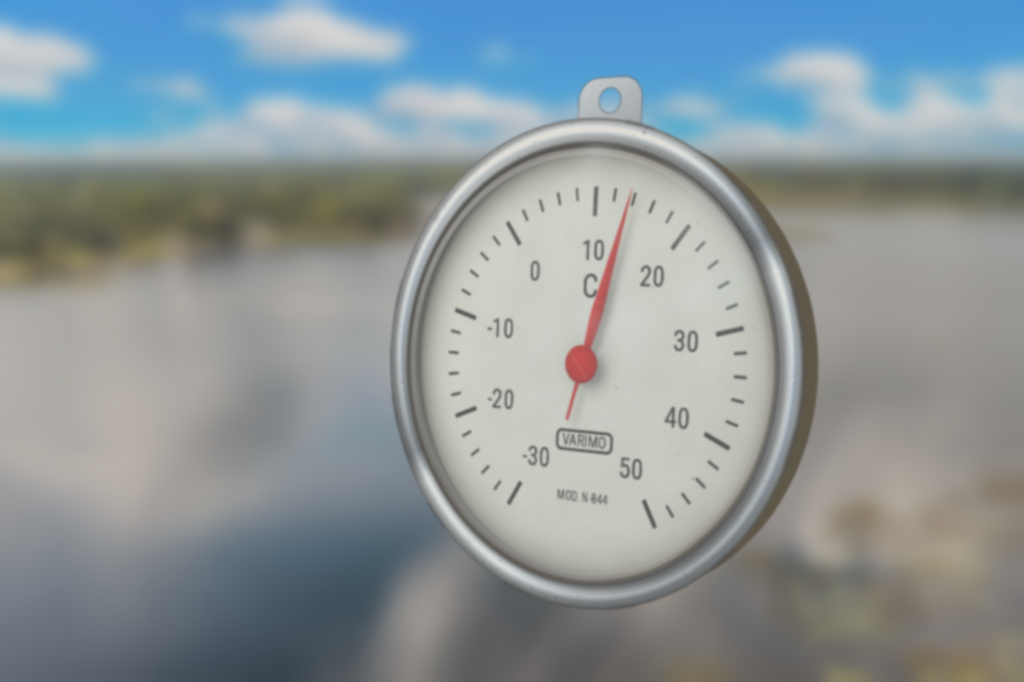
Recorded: 14 °C
